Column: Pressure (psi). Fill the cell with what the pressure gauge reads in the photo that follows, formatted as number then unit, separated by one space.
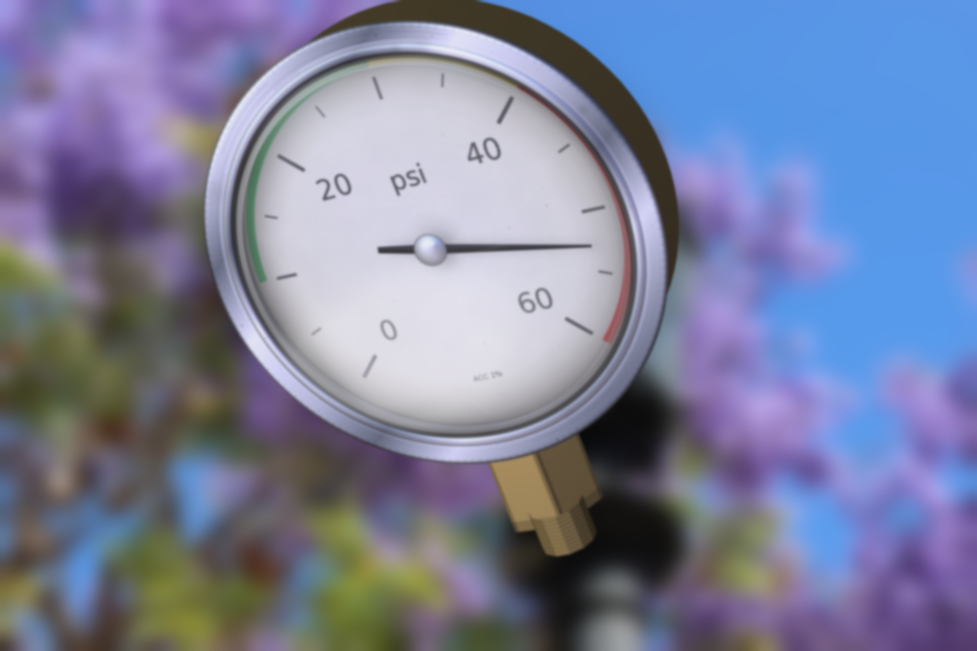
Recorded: 52.5 psi
